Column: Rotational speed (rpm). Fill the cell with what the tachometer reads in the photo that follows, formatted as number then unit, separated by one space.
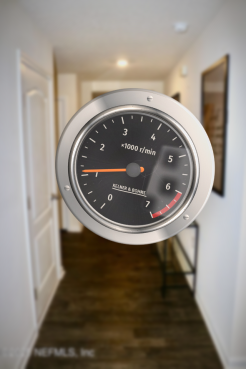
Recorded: 1125 rpm
